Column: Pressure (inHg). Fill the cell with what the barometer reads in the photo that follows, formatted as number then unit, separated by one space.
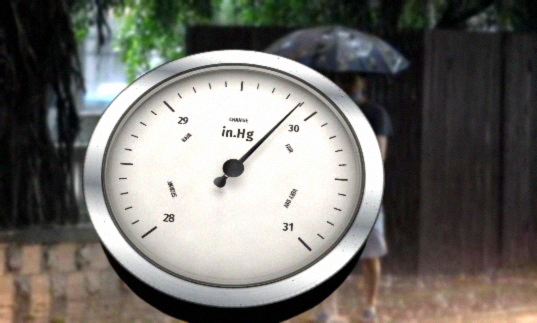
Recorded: 29.9 inHg
